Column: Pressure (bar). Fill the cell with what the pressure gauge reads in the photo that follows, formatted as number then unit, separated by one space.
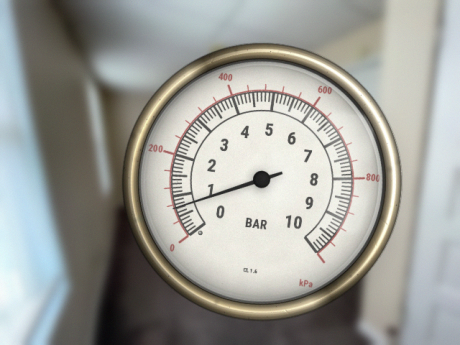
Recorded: 0.7 bar
